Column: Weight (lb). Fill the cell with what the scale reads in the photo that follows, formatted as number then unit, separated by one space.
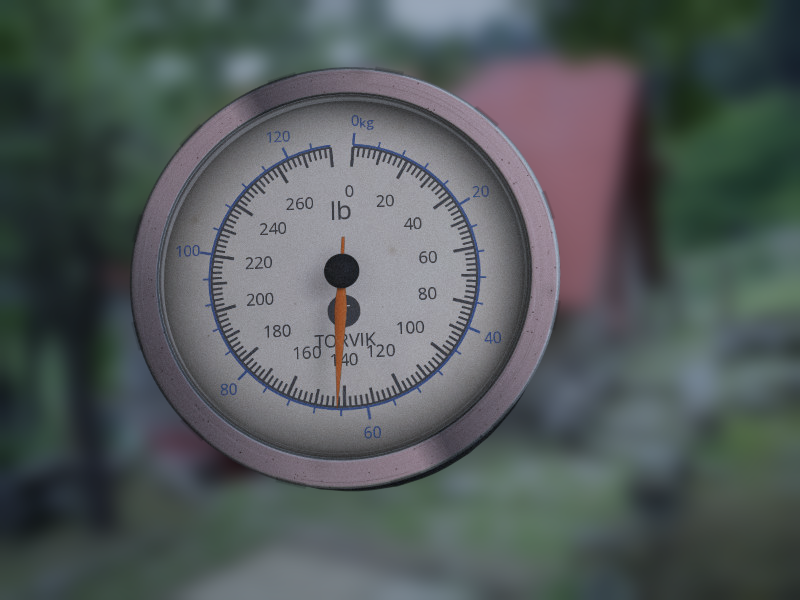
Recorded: 142 lb
